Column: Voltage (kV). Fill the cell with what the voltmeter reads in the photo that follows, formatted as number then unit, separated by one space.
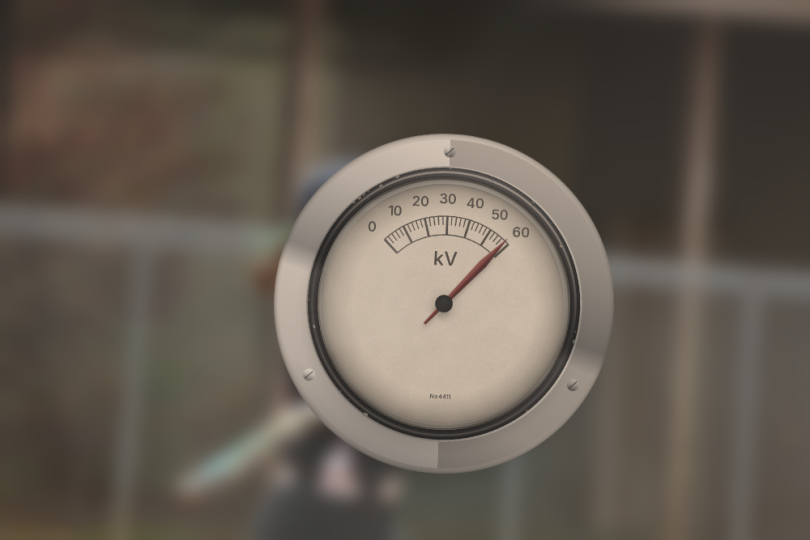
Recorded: 58 kV
